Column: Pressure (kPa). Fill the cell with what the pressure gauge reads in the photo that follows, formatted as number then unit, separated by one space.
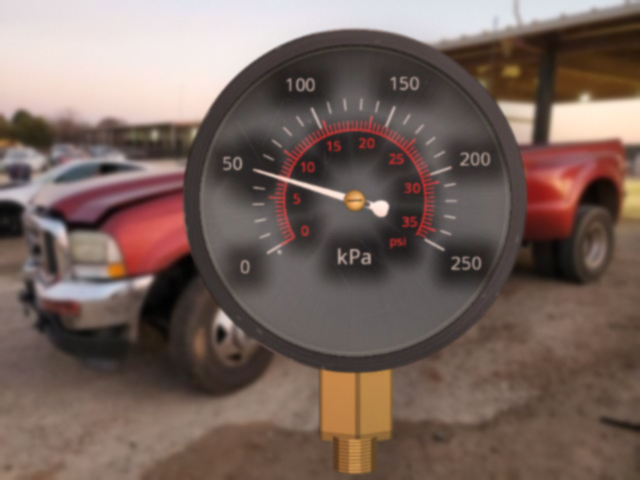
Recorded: 50 kPa
